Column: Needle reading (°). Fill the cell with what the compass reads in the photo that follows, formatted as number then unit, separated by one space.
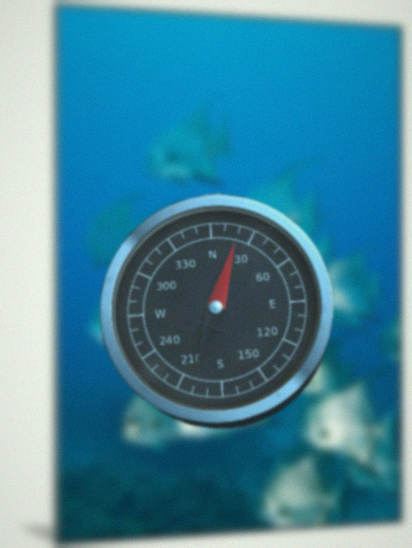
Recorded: 20 °
